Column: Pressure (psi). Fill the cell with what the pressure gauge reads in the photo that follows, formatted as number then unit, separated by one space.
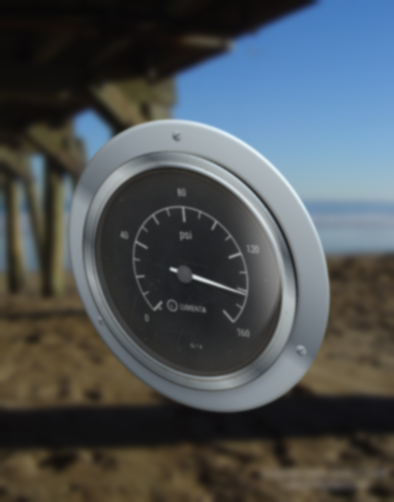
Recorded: 140 psi
